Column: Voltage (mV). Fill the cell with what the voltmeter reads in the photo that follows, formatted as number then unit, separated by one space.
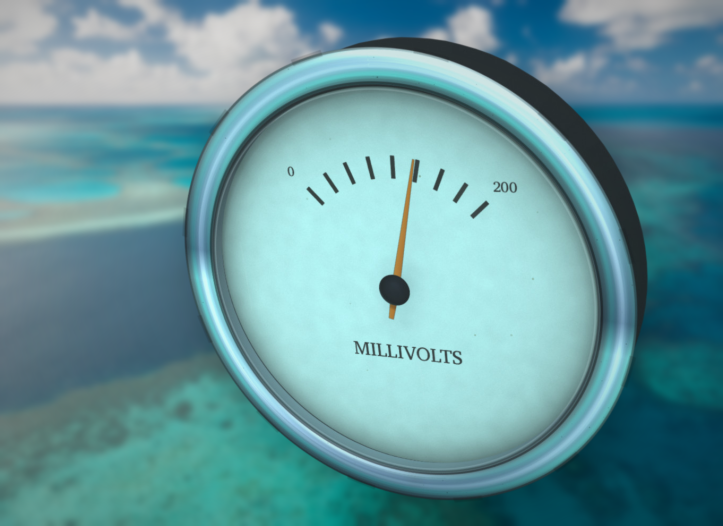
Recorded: 125 mV
